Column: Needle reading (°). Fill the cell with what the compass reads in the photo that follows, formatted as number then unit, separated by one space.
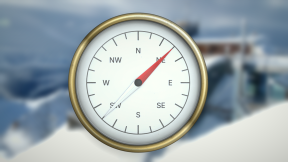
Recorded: 45 °
